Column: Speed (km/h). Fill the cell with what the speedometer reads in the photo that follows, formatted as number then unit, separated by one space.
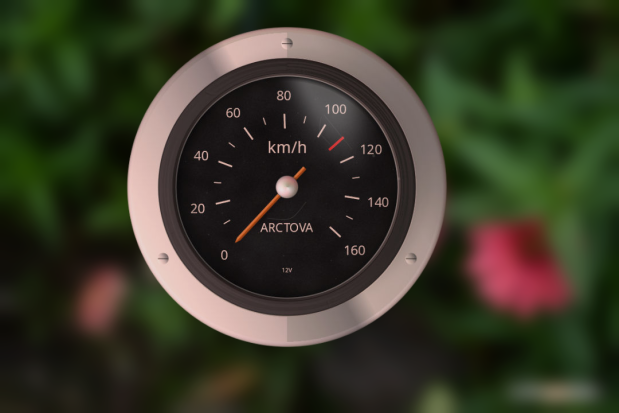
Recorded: 0 km/h
